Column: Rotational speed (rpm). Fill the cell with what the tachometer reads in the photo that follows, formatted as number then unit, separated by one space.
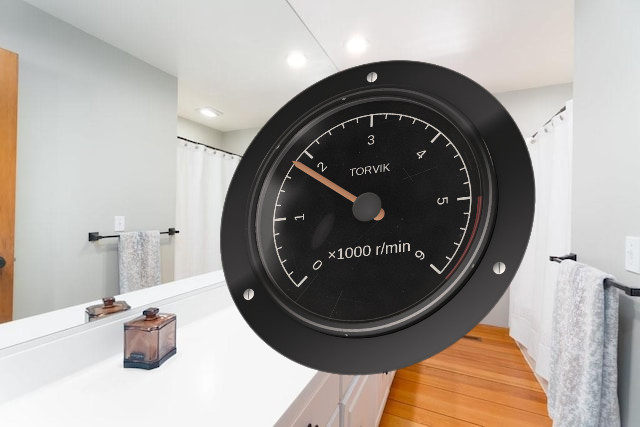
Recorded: 1800 rpm
